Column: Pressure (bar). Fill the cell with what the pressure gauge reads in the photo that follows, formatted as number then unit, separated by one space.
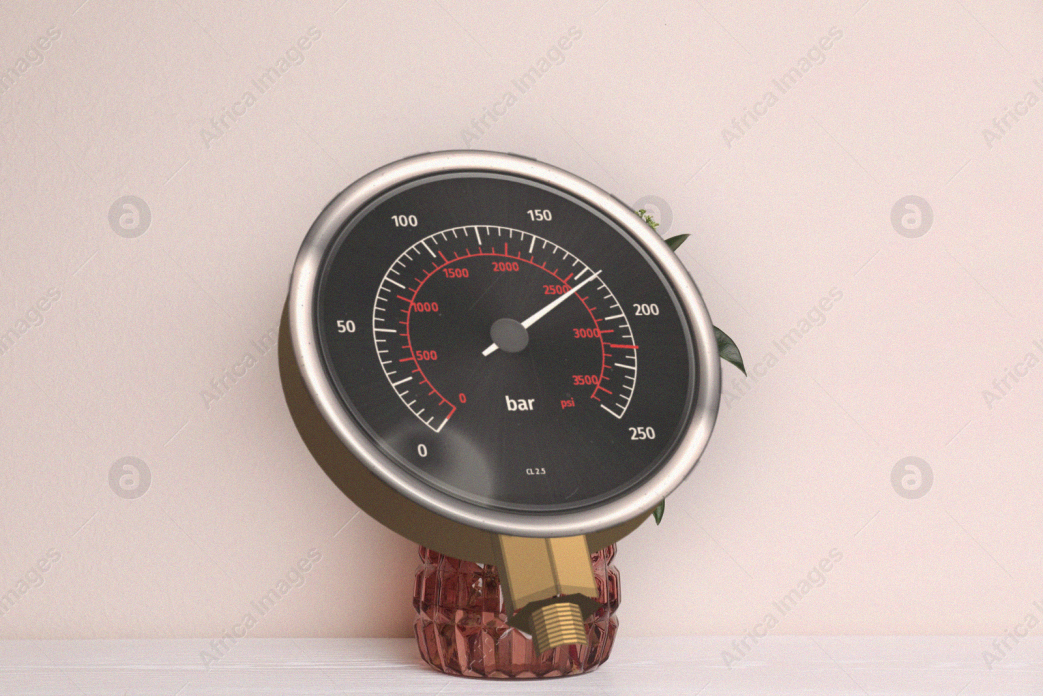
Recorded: 180 bar
